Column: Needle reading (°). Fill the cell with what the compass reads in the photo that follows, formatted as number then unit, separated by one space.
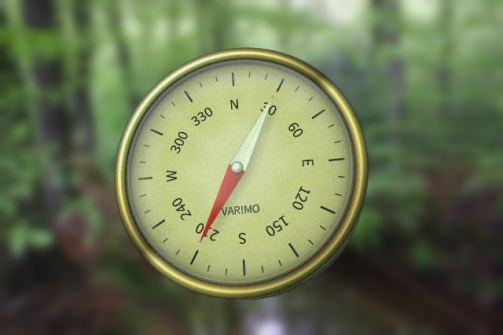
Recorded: 210 °
